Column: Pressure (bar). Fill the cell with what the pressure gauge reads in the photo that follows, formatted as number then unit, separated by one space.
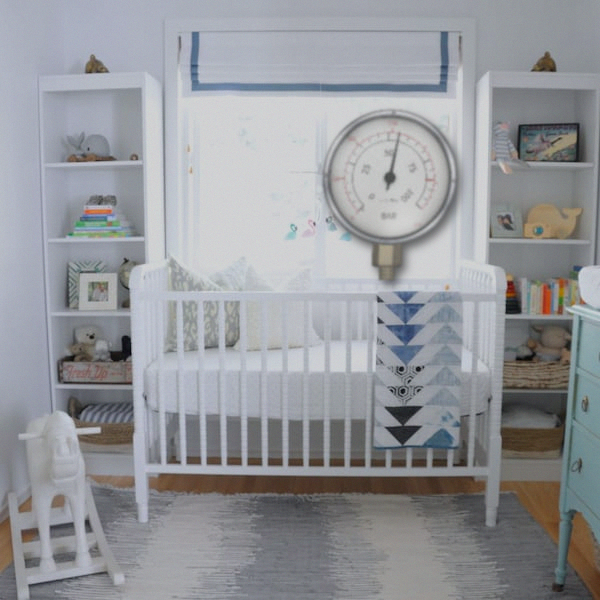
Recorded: 55 bar
